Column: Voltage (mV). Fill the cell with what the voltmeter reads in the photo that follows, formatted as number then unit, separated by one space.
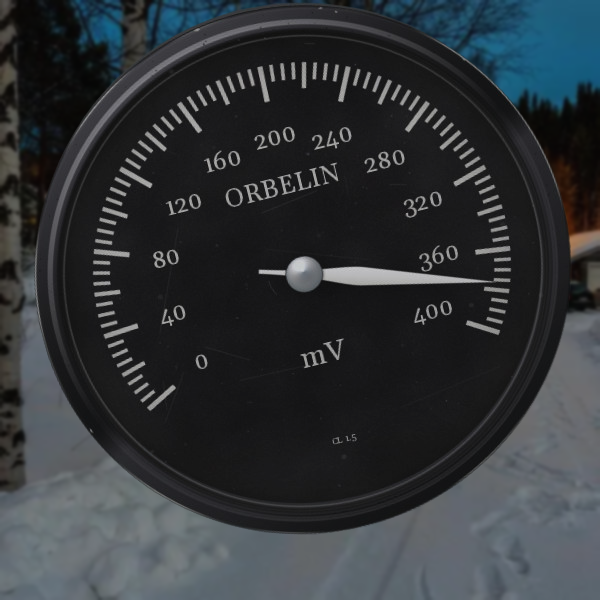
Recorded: 375 mV
